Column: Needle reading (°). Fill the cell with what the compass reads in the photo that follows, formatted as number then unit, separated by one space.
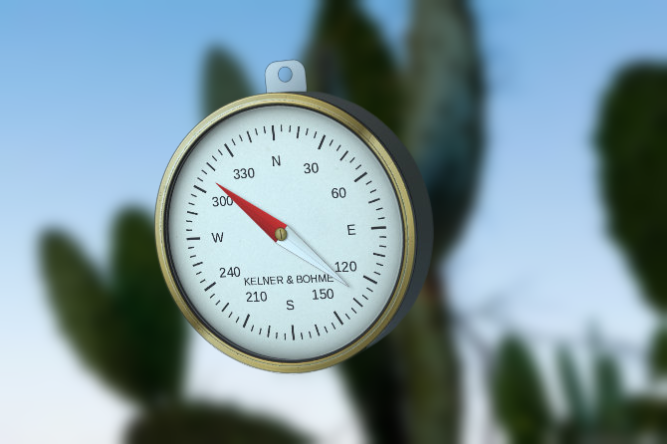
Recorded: 310 °
